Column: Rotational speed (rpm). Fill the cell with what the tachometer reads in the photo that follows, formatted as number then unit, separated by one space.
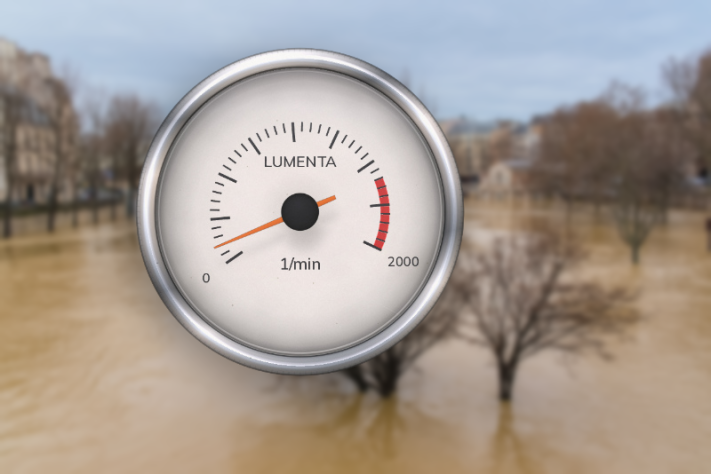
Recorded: 100 rpm
